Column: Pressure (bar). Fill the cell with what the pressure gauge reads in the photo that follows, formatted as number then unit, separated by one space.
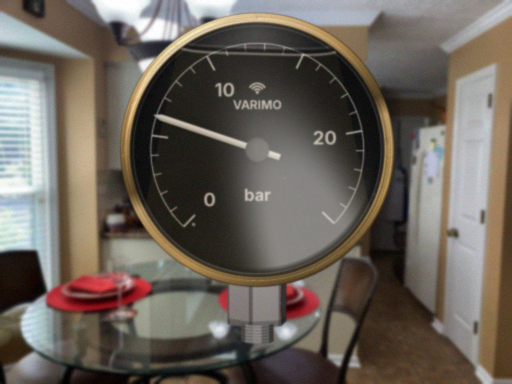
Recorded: 6 bar
